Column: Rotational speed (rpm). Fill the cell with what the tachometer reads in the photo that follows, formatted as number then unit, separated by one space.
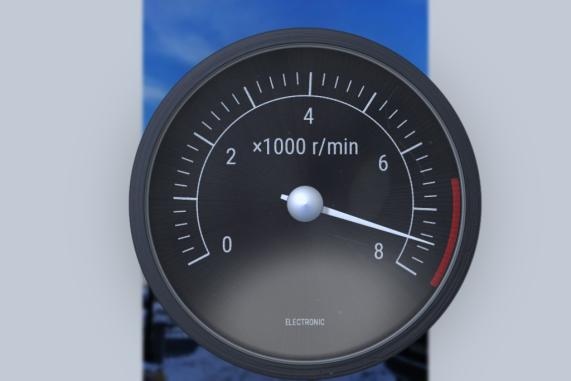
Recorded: 7500 rpm
